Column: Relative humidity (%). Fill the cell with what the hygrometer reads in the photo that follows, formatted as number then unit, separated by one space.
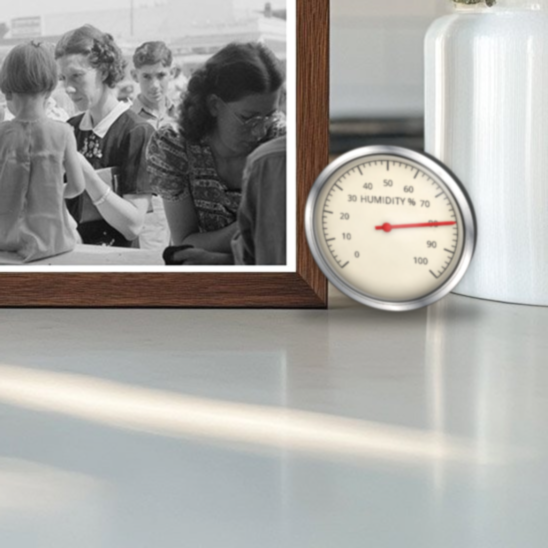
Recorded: 80 %
